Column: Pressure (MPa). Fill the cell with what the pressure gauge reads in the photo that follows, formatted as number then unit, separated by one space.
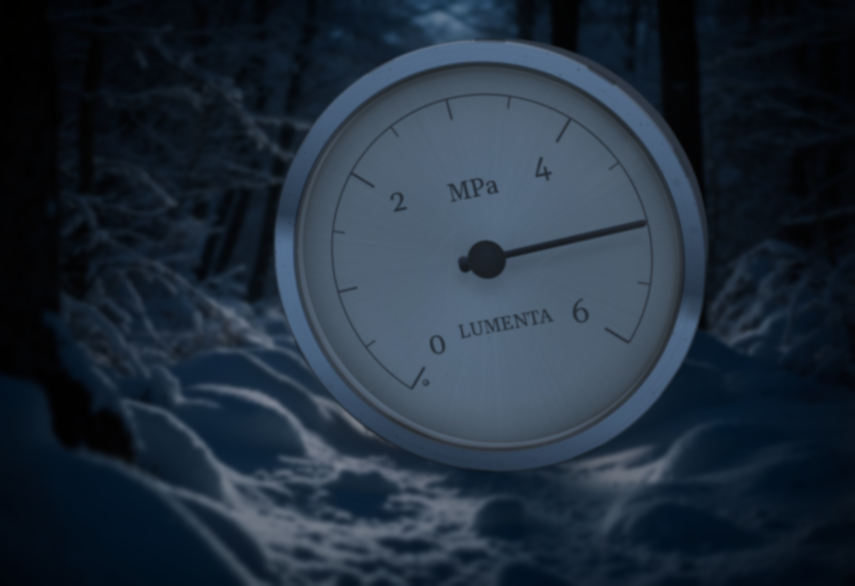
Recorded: 5 MPa
